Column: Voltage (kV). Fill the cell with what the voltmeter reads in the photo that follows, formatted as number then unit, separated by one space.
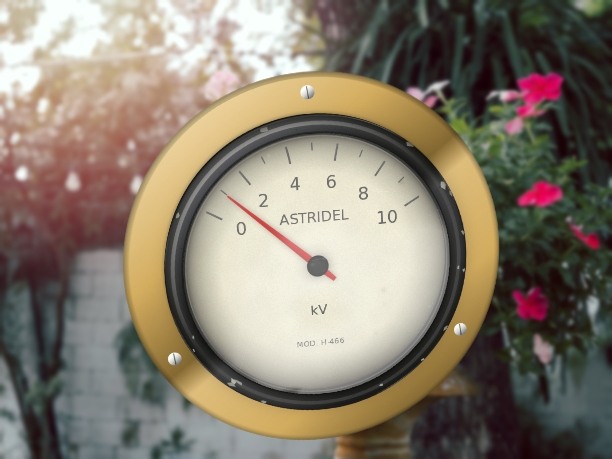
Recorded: 1 kV
